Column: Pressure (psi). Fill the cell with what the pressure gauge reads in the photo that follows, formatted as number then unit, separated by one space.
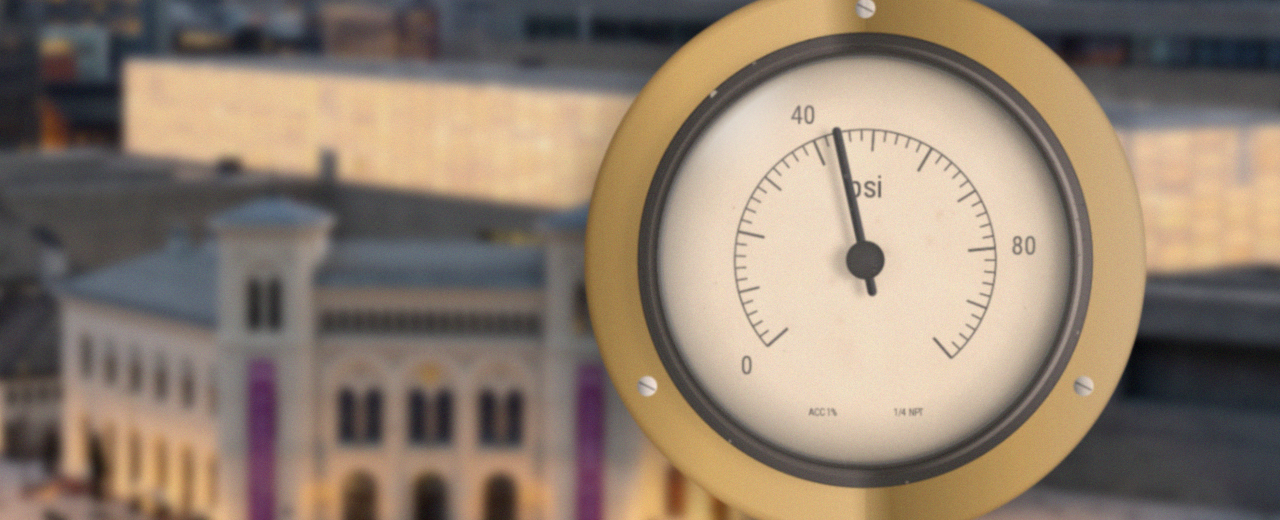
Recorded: 44 psi
